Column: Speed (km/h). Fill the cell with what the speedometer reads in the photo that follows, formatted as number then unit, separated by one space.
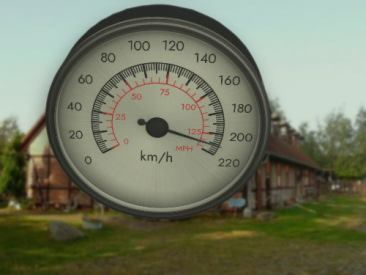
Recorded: 210 km/h
